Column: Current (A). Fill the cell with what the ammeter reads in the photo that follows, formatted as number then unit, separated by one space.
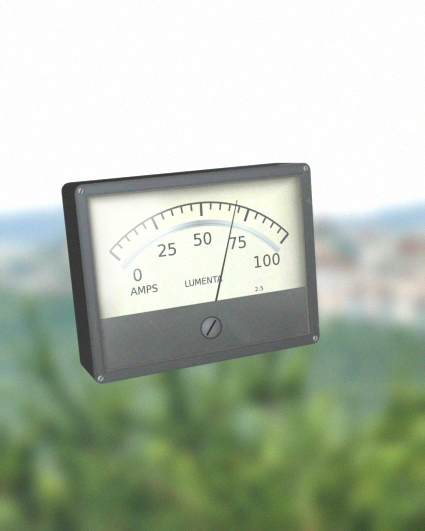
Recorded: 67.5 A
